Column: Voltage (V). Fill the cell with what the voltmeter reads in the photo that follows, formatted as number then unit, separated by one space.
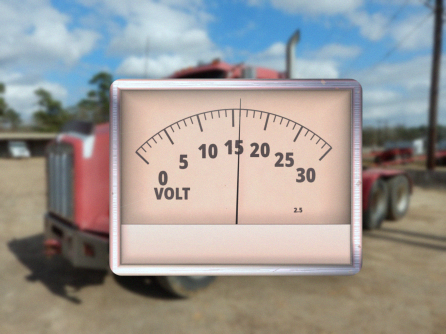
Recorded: 16 V
